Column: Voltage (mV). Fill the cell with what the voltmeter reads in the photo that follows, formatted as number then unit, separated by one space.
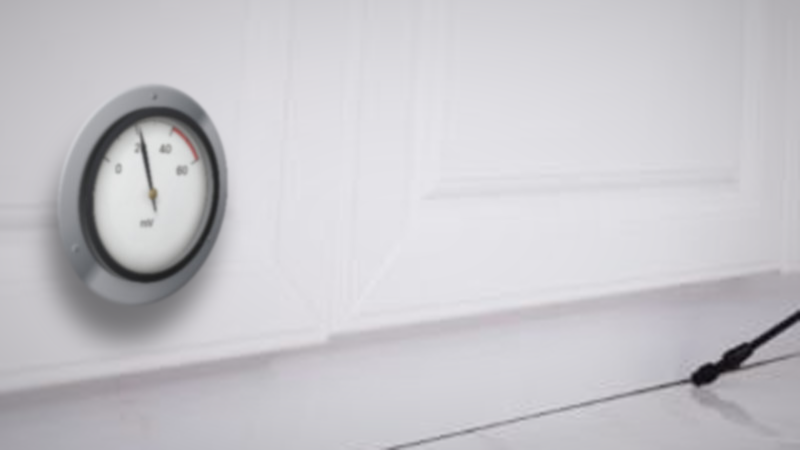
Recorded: 20 mV
